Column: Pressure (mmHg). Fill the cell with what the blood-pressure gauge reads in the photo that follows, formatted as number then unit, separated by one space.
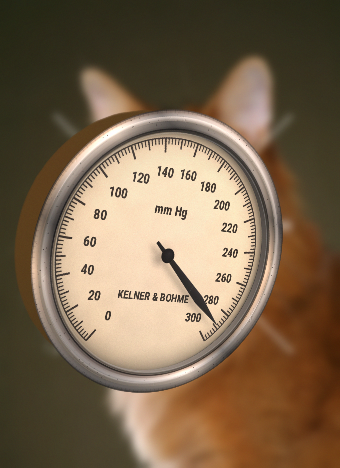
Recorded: 290 mmHg
